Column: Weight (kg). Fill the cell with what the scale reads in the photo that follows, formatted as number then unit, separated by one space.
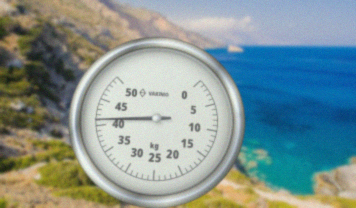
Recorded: 41 kg
